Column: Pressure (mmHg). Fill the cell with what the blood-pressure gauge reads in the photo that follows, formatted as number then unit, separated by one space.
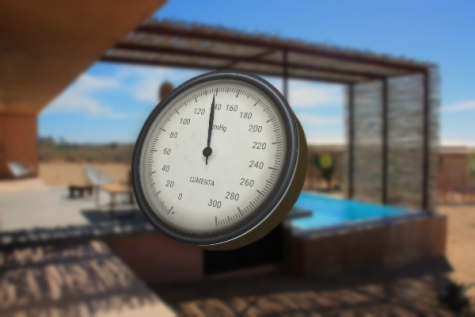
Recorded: 140 mmHg
